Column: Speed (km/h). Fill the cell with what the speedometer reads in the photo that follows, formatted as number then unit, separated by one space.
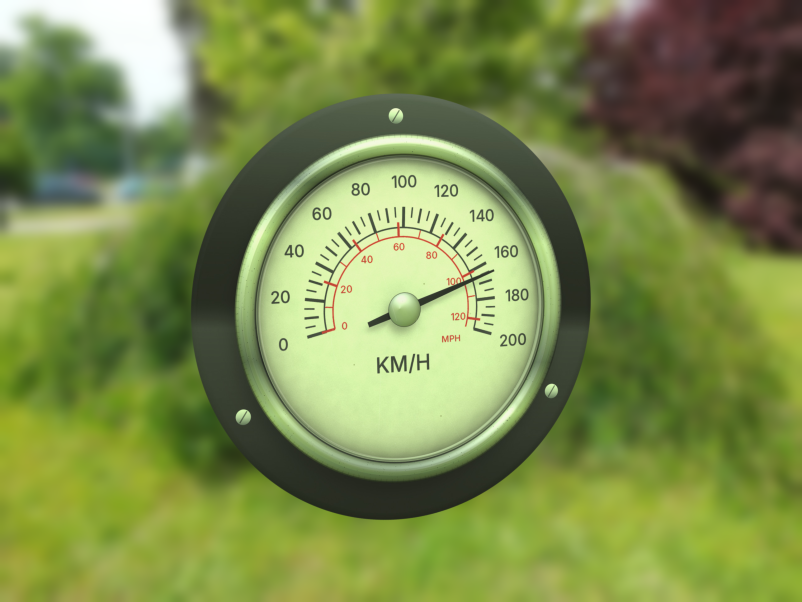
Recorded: 165 km/h
